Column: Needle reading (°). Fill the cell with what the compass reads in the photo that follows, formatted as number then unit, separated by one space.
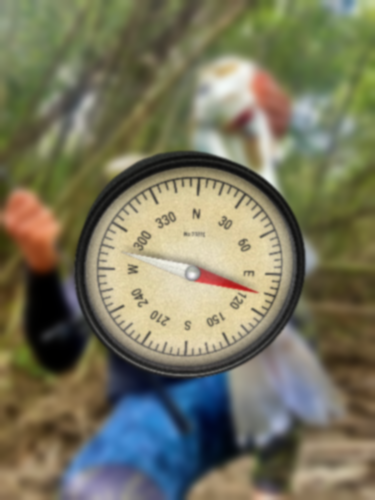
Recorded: 105 °
